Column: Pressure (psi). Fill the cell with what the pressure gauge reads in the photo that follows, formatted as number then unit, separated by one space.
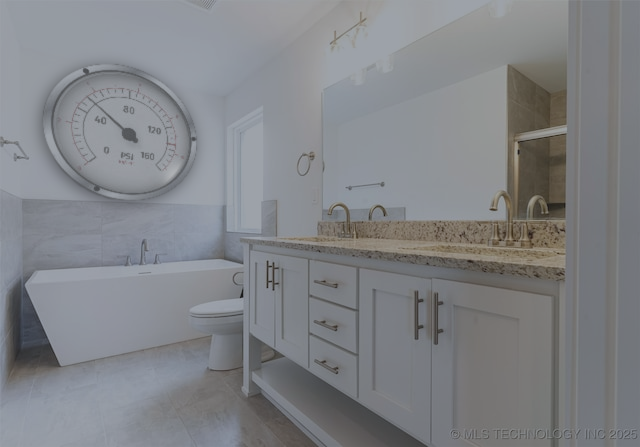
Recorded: 50 psi
